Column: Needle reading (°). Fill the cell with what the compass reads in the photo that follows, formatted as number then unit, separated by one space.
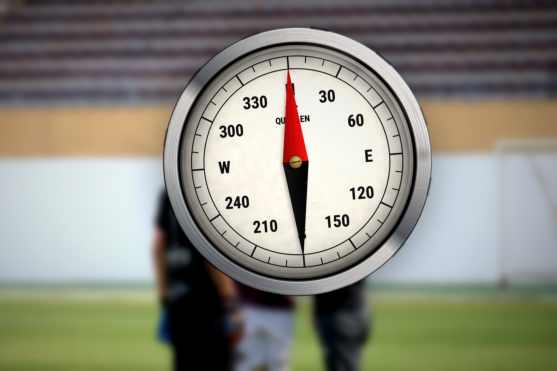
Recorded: 0 °
